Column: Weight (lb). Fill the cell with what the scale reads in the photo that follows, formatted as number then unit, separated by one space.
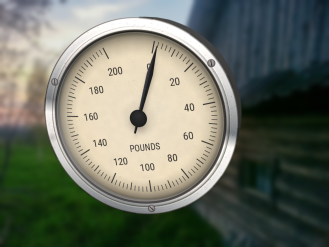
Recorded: 2 lb
